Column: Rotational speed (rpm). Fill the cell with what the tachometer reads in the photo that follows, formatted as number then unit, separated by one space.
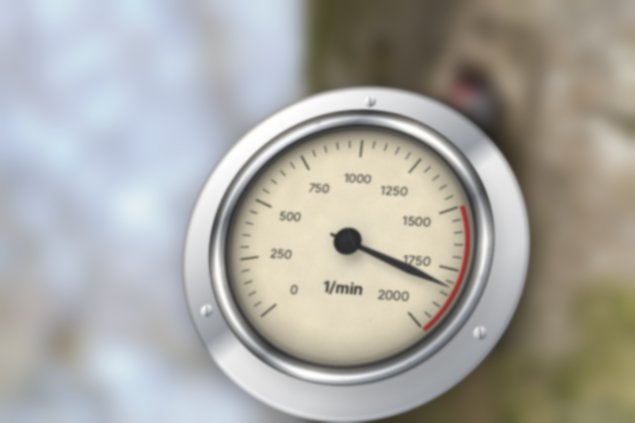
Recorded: 1825 rpm
